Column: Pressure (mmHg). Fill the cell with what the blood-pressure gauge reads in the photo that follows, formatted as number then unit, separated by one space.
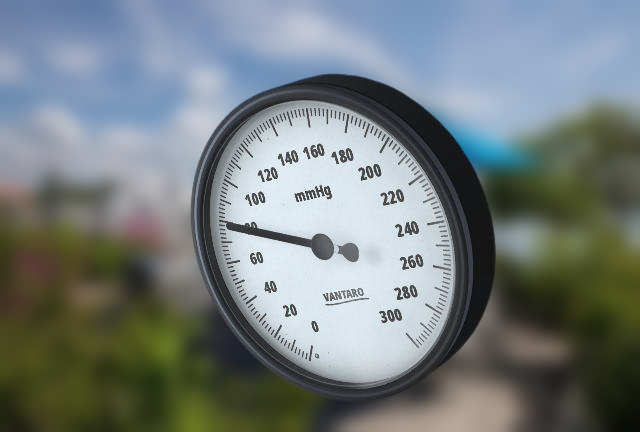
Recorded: 80 mmHg
